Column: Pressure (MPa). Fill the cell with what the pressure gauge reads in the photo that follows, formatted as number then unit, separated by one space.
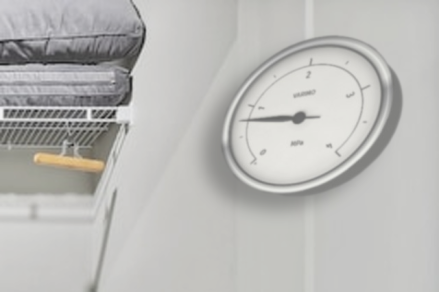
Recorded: 0.75 MPa
